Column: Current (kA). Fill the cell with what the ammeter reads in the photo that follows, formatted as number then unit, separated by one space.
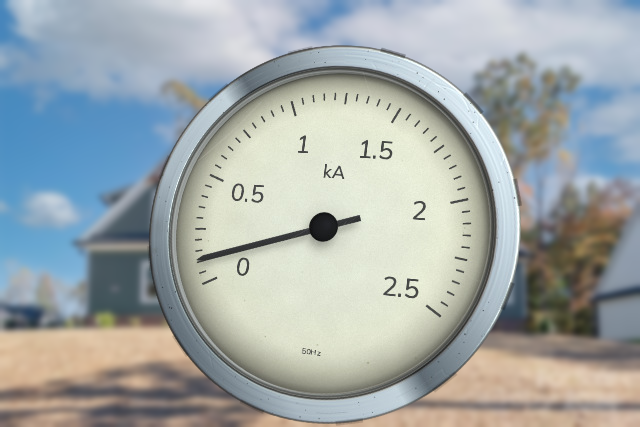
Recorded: 0.1 kA
